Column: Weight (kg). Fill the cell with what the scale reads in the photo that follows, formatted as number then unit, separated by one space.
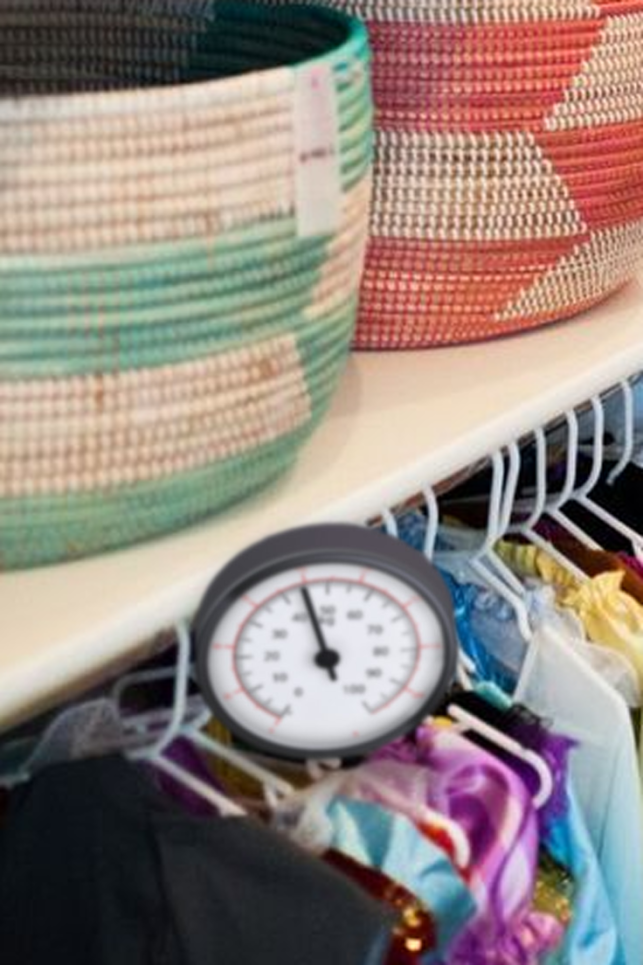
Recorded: 45 kg
